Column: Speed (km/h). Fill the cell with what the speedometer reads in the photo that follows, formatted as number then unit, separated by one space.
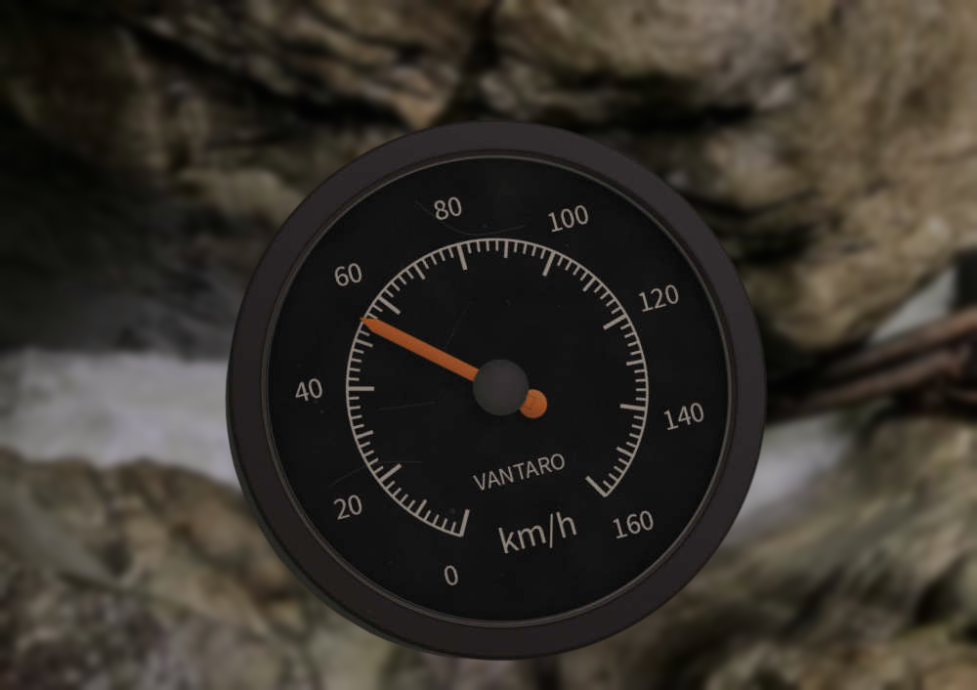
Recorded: 54 km/h
